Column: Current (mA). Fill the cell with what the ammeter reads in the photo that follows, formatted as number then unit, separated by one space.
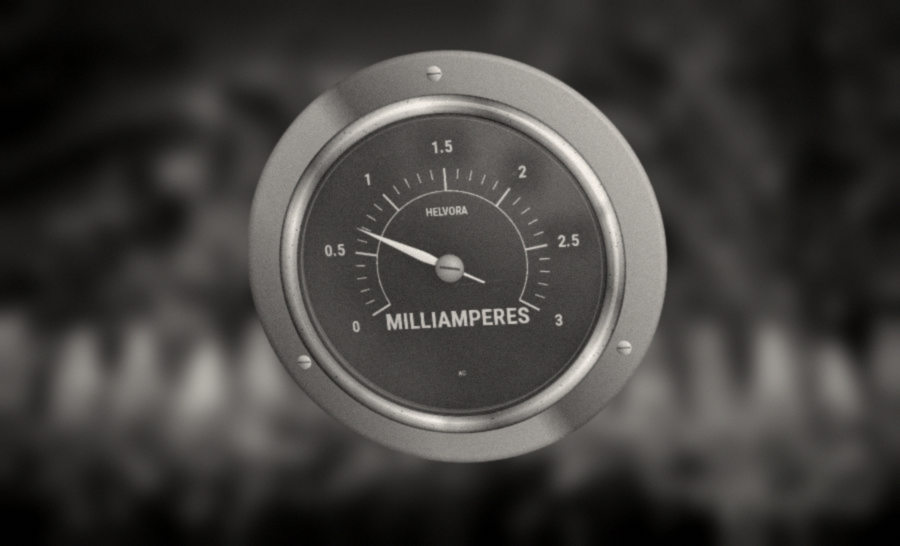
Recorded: 0.7 mA
